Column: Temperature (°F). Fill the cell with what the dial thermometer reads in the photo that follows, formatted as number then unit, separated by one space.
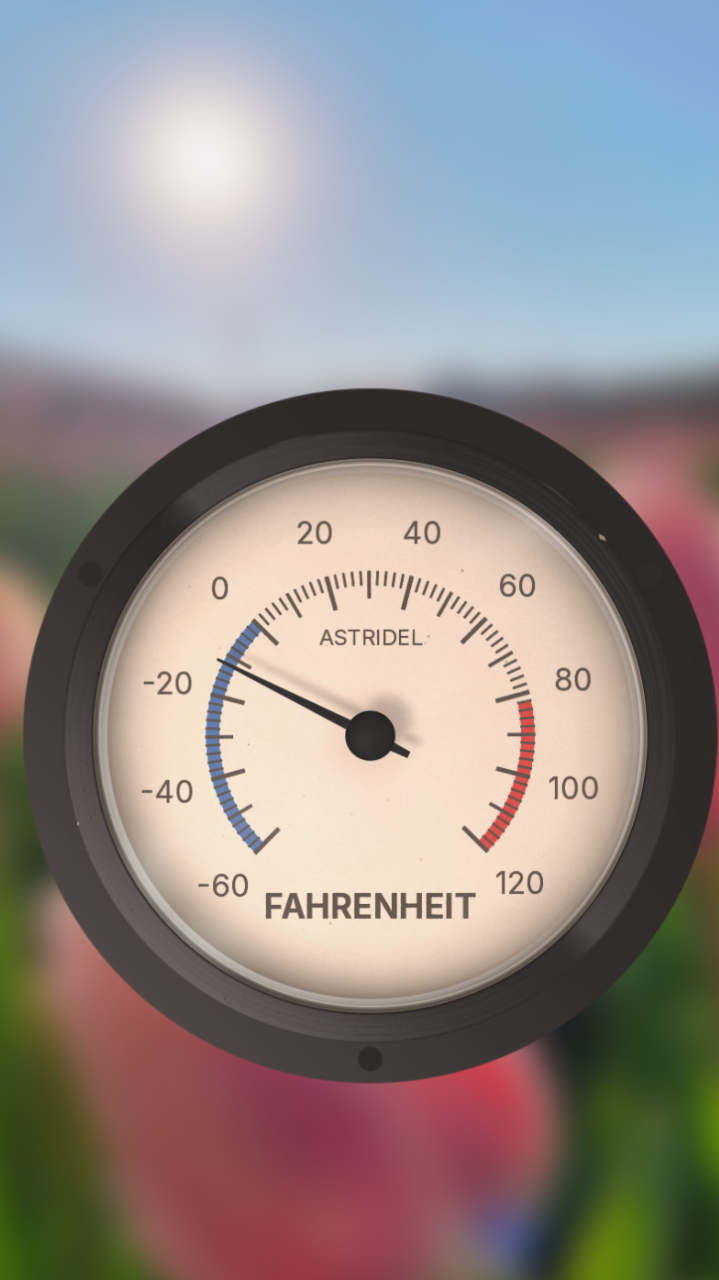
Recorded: -12 °F
